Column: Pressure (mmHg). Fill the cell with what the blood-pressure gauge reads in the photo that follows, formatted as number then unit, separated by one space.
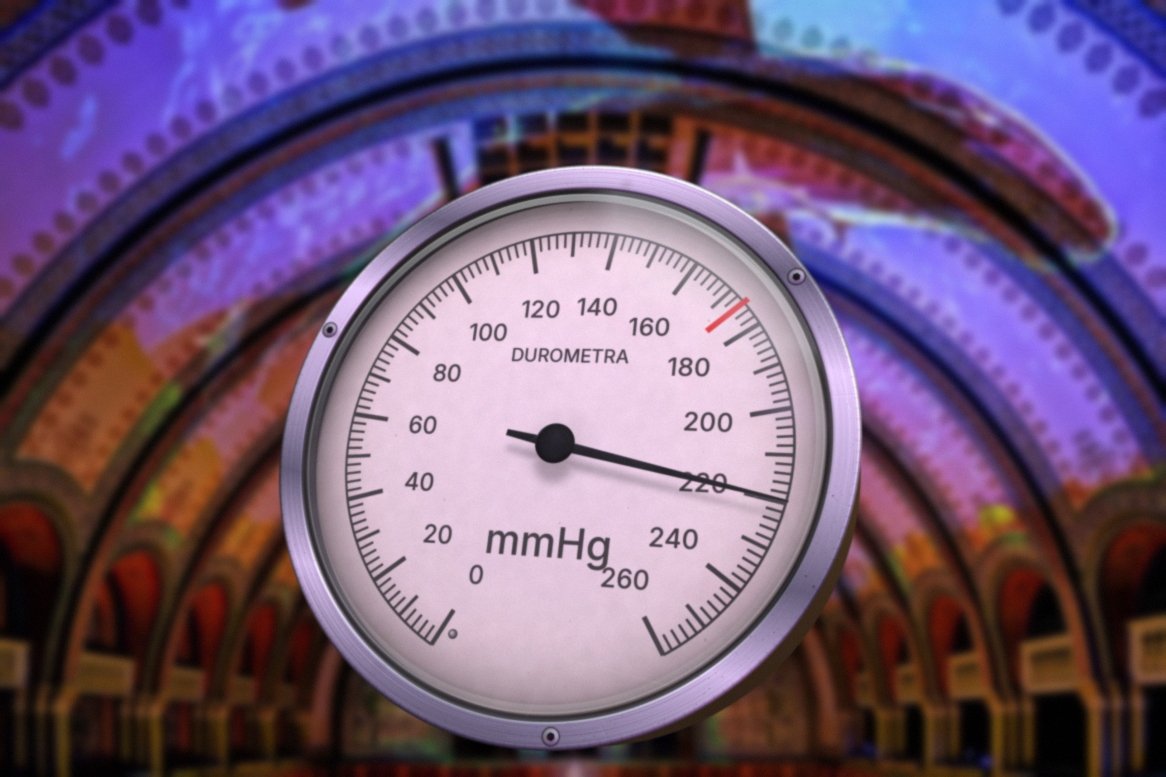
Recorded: 220 mmHg
